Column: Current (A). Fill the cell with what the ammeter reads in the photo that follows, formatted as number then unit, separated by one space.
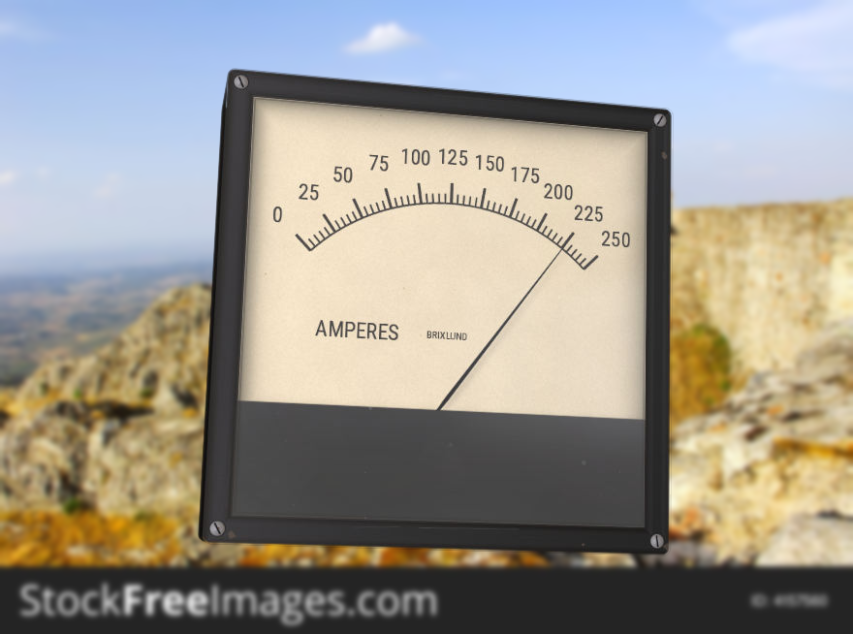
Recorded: 225 A
